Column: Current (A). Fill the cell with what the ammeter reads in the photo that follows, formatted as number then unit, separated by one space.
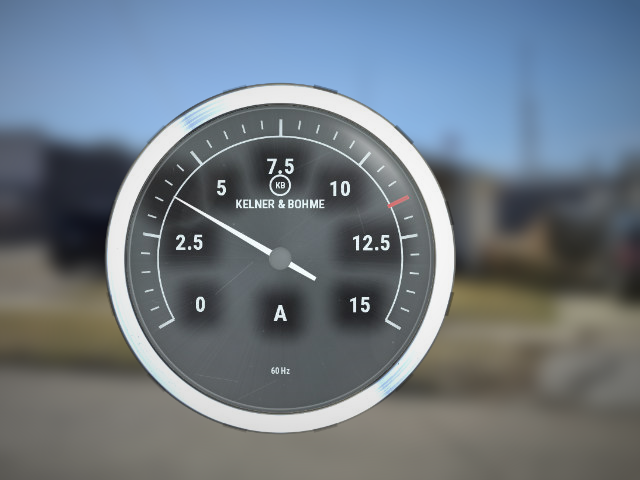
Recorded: 3.75 A
